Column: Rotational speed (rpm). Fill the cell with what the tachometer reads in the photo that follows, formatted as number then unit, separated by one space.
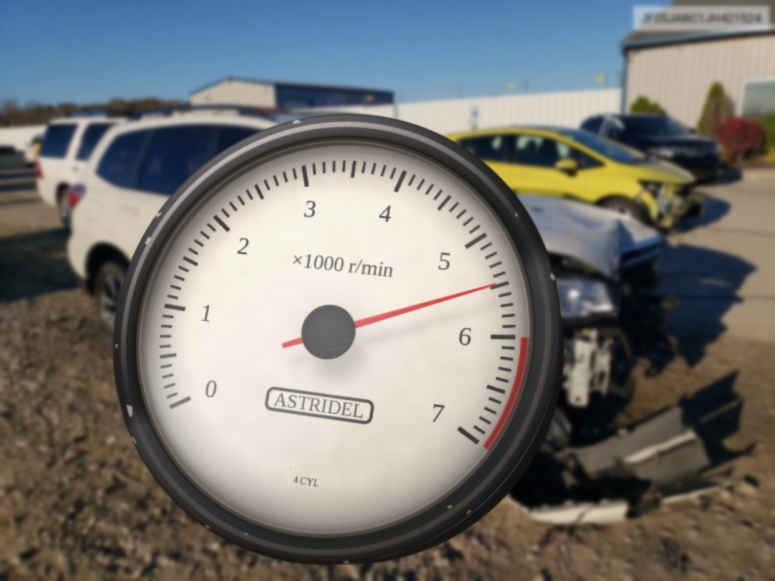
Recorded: 5500 rpm
